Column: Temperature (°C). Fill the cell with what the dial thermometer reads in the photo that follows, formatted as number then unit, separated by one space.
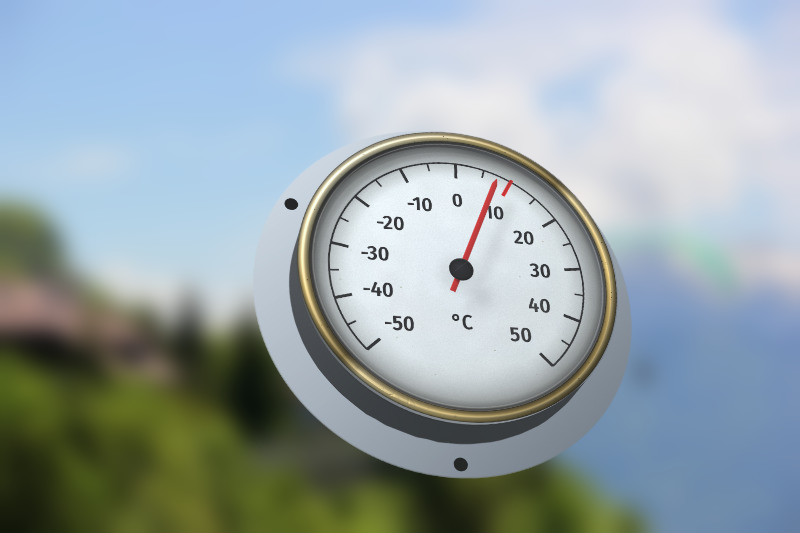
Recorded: 7.5 °C
